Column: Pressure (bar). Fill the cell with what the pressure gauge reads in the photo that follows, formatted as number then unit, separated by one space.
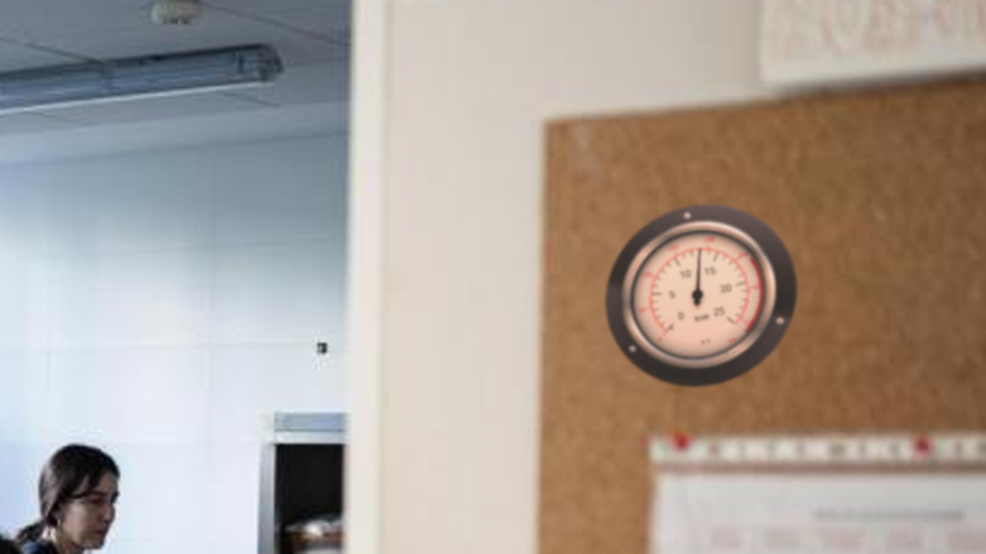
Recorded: 13 bar
